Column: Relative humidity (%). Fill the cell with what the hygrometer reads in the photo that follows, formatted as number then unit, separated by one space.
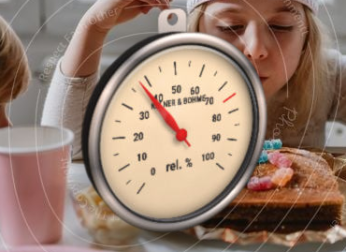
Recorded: 37.5 %
